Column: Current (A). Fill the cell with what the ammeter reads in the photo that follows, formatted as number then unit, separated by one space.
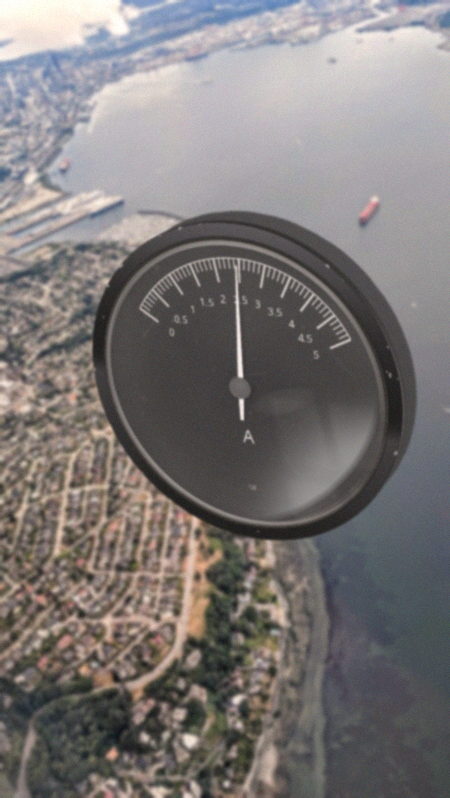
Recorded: 2.5 A
